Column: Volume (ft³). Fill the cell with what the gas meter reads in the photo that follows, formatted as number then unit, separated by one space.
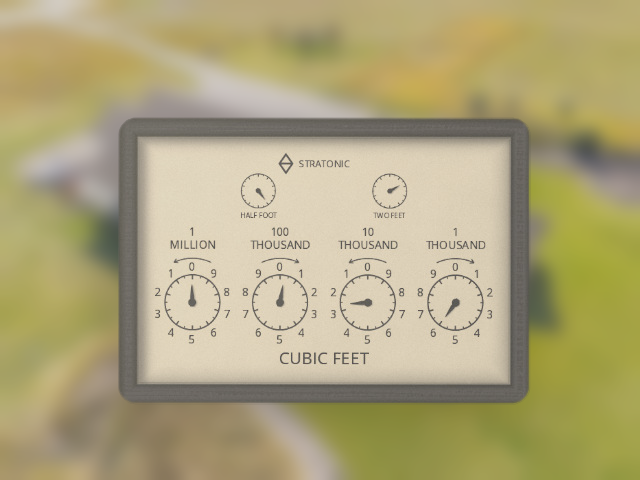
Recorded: 2600 ft³
